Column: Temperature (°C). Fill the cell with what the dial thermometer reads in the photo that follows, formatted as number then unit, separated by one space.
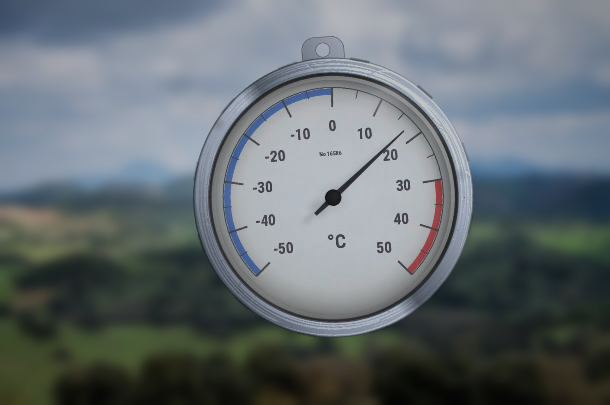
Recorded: 17.5 °C
